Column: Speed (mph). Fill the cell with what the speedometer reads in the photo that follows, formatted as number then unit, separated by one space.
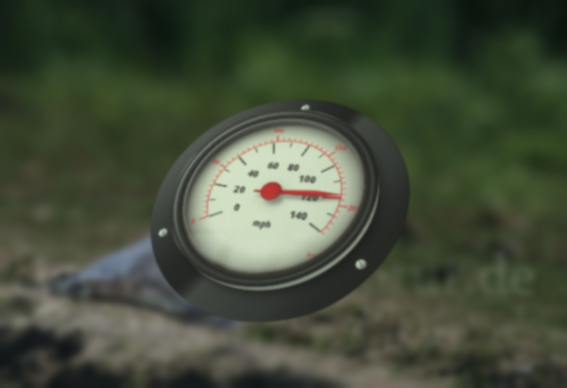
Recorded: 120 mph
